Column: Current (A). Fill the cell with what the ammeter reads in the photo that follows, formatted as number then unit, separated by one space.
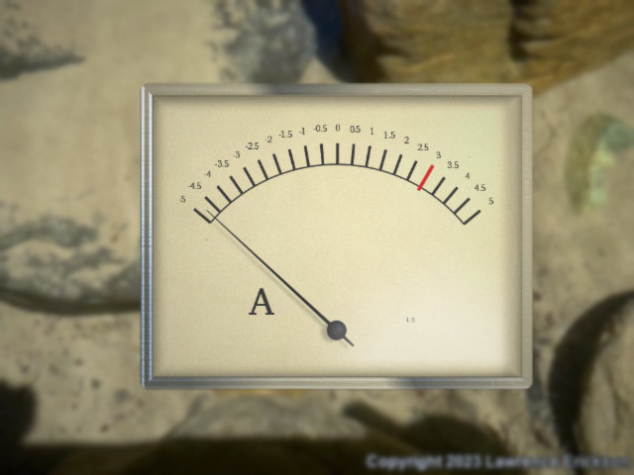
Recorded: -4.75 A
